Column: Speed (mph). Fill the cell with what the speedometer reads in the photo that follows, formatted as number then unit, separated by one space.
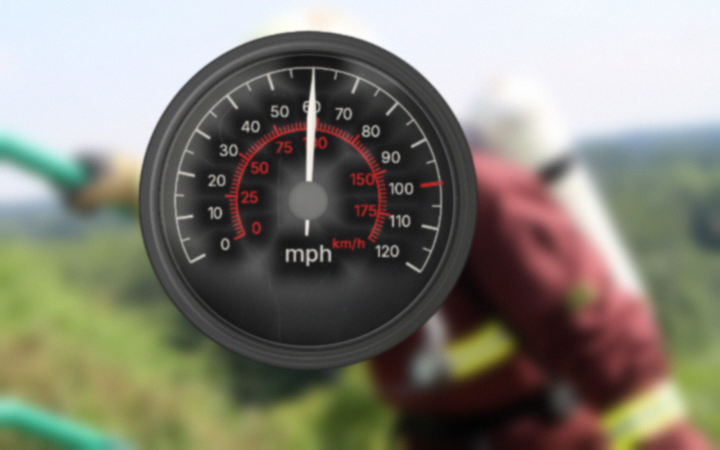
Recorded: 60 mph
